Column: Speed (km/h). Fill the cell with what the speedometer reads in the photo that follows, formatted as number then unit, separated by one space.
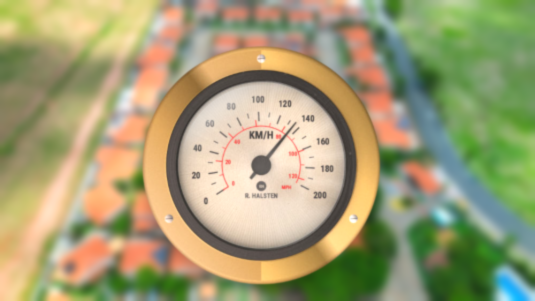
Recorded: 135 km/h
